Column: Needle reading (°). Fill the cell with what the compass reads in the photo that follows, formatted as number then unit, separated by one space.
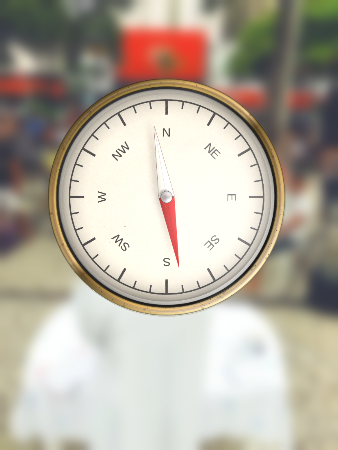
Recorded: 170 °
